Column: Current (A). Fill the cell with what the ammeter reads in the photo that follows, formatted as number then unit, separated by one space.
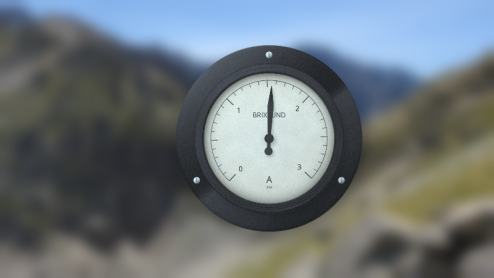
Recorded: 1.55 A
